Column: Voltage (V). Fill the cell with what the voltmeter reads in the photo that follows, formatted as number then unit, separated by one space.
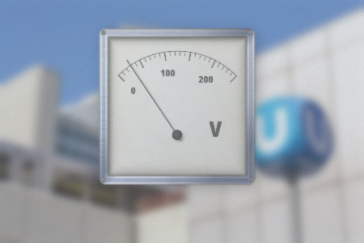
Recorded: 30 V
